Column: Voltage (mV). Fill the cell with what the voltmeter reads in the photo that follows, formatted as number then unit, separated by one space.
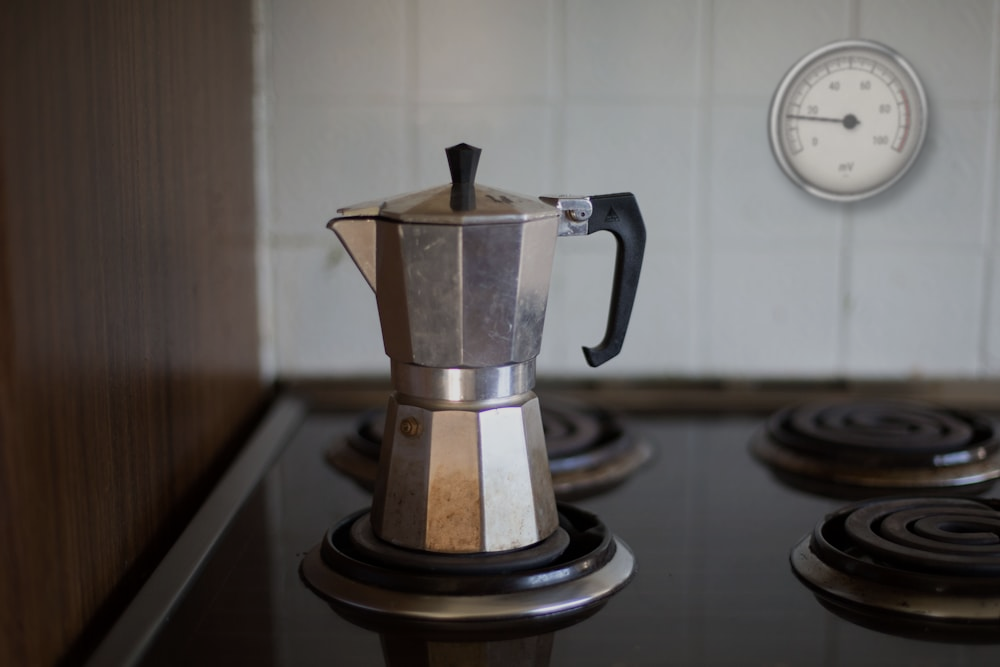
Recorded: 15 mV
